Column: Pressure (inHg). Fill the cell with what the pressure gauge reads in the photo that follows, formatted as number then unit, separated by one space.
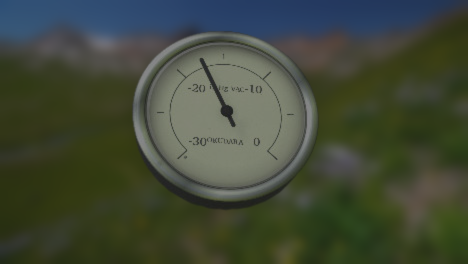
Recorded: -17.5 inHg
